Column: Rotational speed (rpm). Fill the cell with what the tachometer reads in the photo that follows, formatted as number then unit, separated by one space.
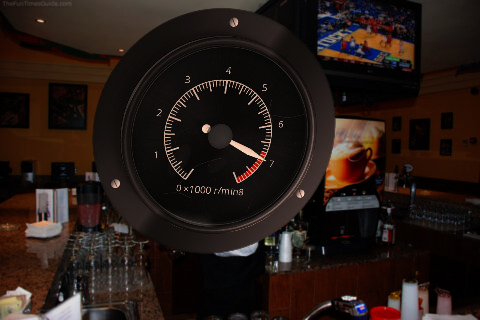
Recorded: 7000 rpm
